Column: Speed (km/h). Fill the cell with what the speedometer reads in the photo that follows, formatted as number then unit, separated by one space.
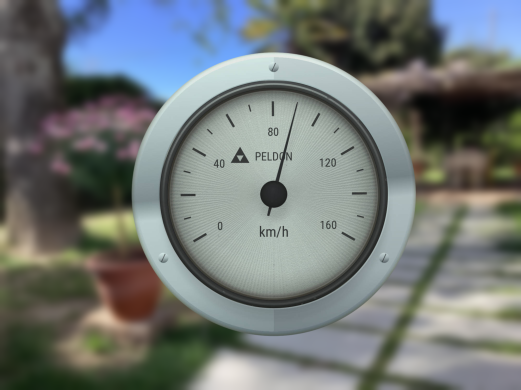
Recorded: 90 km/h
